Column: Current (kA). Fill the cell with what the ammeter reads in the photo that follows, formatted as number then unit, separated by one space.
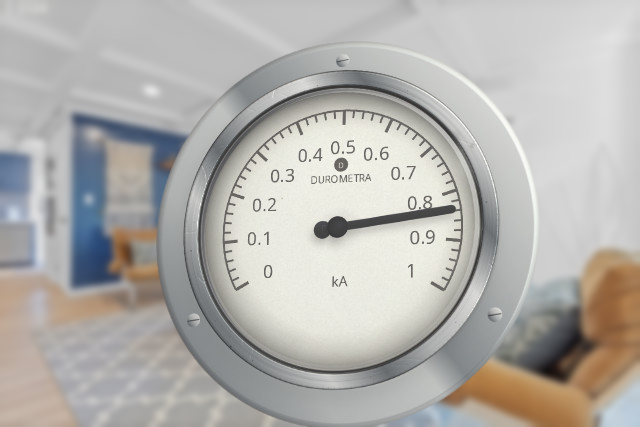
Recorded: 0.84 kA
